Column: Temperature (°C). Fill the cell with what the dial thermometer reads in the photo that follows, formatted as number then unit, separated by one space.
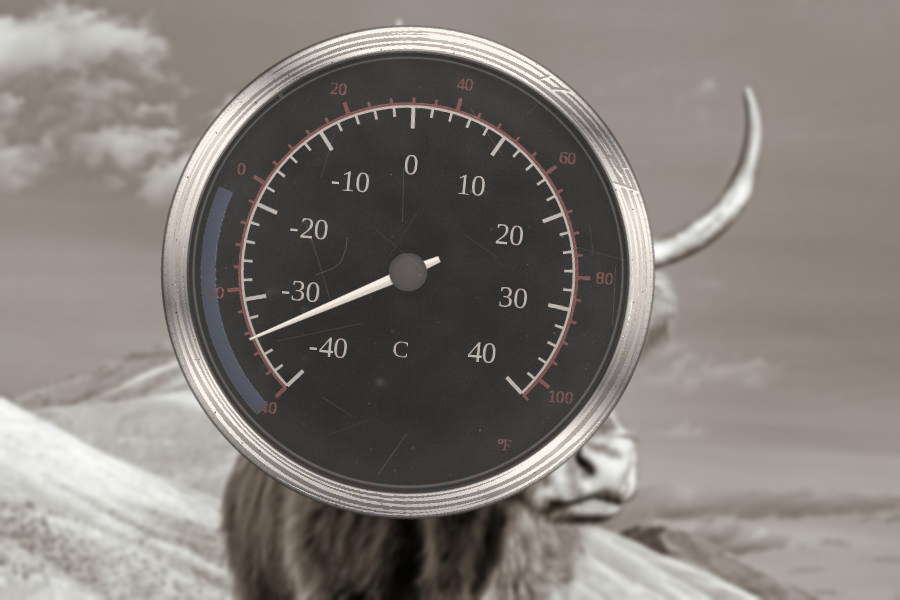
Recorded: -34 °C
